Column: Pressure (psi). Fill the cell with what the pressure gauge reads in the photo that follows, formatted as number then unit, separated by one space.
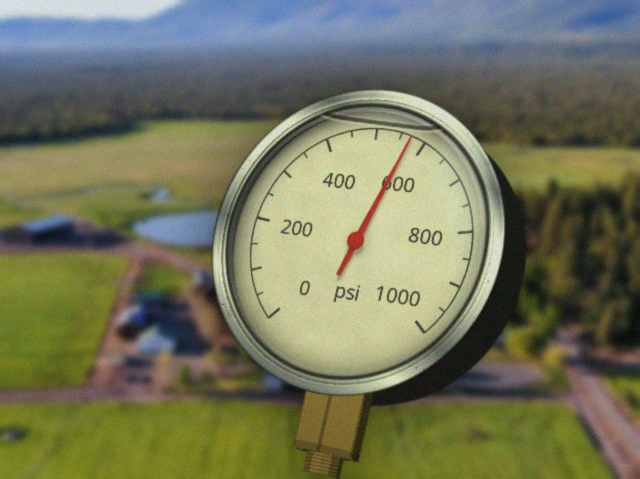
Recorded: 575 psi
